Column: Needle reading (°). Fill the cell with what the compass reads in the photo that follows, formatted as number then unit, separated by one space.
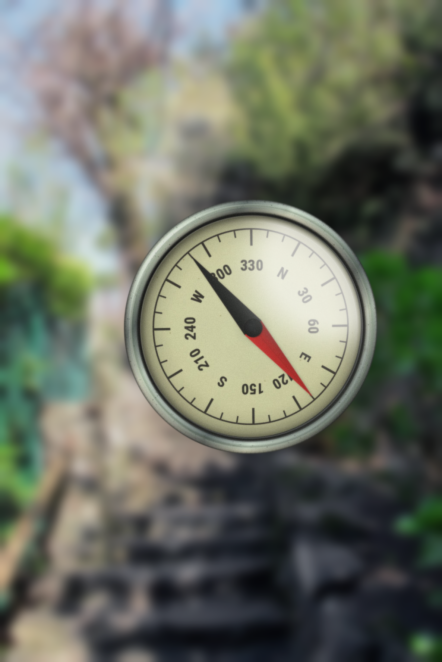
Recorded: 110 °
